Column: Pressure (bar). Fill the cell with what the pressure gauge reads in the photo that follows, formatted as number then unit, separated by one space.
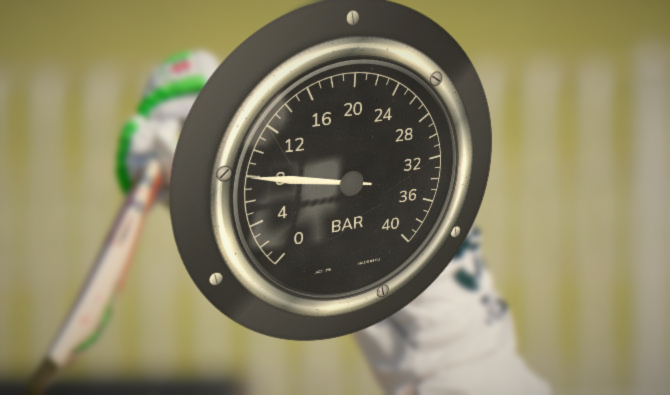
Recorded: 8 bar
